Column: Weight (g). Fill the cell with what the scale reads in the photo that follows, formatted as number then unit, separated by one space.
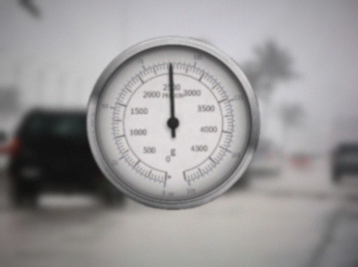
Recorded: 2500 g
